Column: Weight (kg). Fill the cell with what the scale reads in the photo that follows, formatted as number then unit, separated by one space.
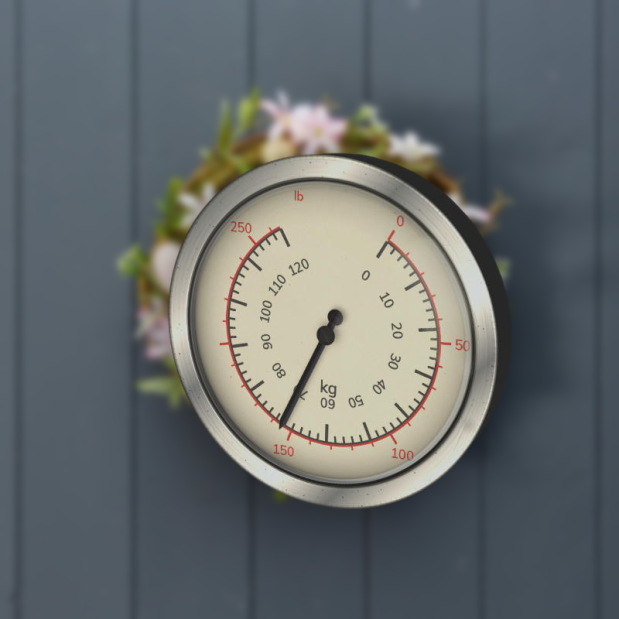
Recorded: 70 kg
